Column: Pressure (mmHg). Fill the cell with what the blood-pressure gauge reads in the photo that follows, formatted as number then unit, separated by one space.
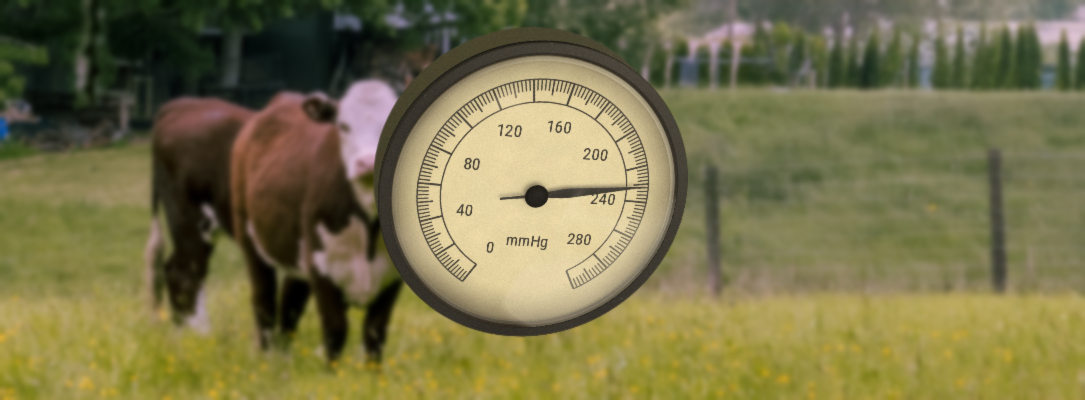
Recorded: 230 mmHg
